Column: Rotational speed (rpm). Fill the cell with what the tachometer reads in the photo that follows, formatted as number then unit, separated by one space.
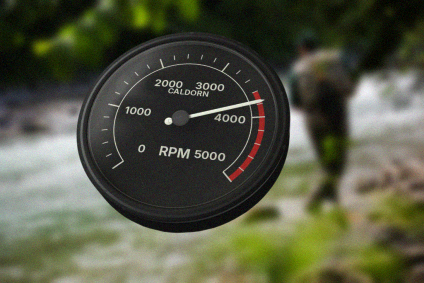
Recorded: 3800 rpm
